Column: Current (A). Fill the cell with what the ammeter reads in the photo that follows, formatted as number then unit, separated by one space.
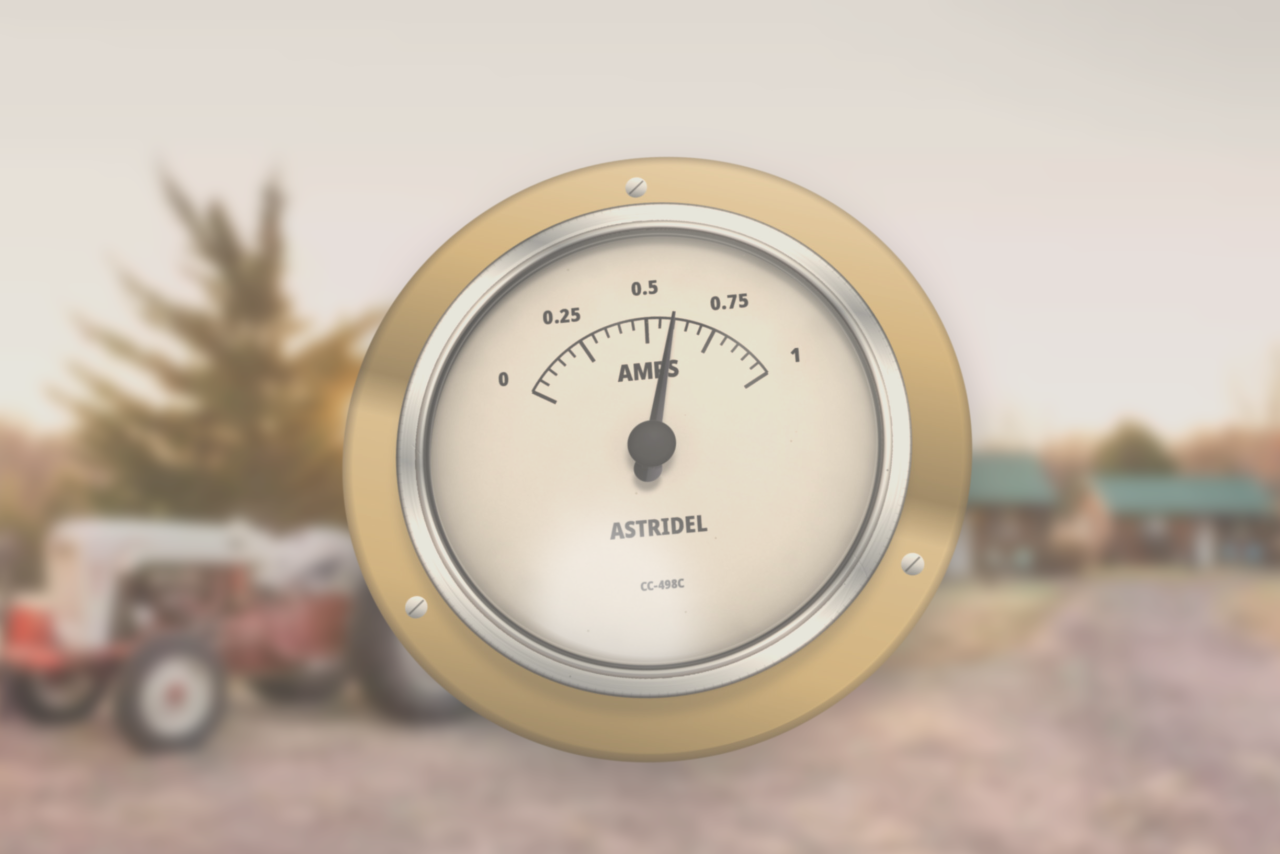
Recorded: 0.6 A
